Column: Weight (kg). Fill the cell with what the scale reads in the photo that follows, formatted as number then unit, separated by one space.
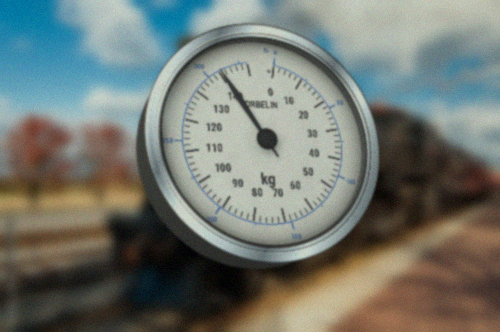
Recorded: 140 kg
